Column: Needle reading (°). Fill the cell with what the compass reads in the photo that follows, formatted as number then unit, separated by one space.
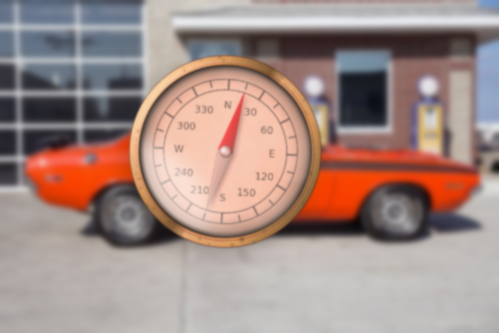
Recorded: 15 °
